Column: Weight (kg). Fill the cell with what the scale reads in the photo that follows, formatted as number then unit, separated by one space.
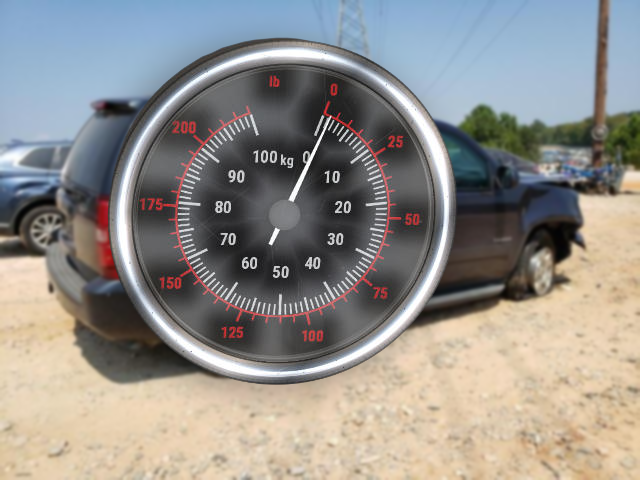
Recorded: 1 kg
